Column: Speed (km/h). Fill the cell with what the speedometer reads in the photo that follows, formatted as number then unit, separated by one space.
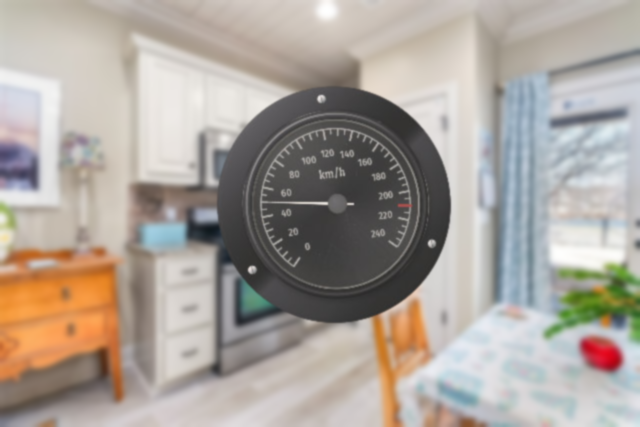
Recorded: 50 km/h
